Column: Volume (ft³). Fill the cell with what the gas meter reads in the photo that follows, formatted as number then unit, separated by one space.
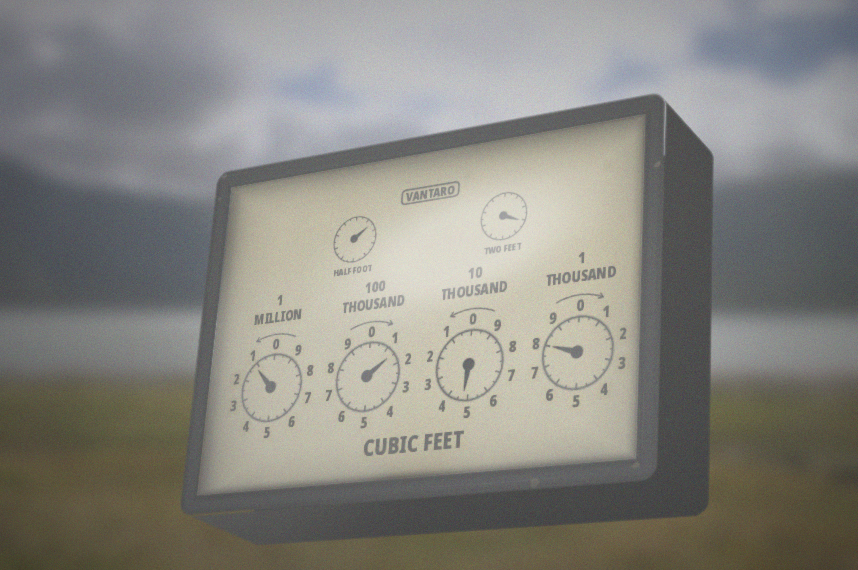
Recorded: 114800 ft³
